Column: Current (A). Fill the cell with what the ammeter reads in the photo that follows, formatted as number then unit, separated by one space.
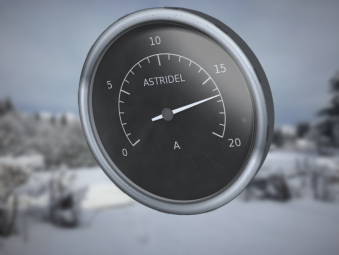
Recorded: 16.5 A
